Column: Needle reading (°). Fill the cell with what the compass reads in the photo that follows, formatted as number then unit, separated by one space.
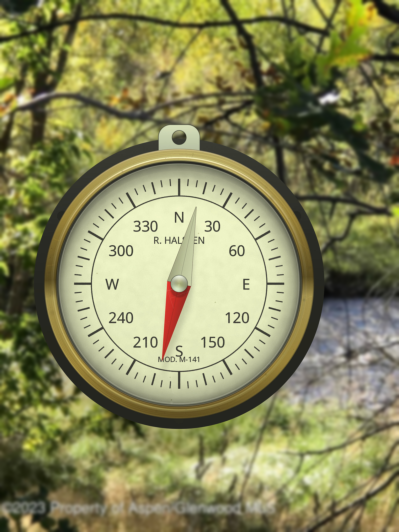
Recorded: 192.5 °
